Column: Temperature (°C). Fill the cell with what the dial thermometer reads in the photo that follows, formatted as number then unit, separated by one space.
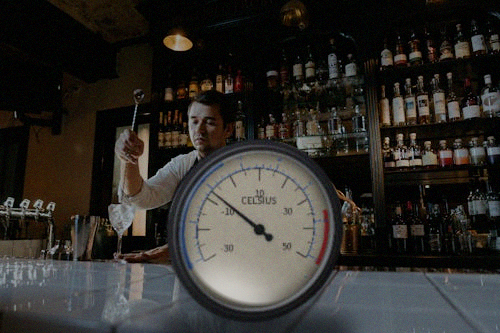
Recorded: -7.5 °C
